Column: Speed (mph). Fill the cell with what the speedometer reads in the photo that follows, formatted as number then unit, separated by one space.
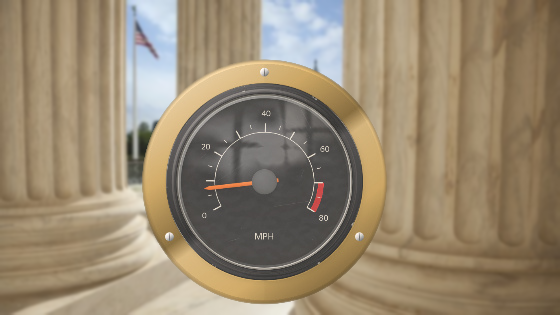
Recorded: 7.5 mph
